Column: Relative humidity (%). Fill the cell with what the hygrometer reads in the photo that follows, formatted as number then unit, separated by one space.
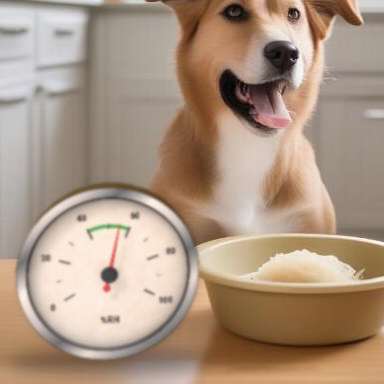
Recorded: 55 %
